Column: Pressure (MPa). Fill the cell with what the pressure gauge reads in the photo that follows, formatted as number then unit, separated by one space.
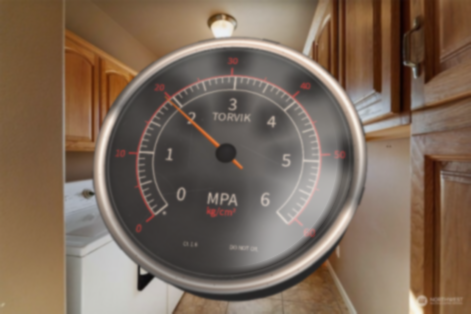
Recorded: 1.9 MPa
